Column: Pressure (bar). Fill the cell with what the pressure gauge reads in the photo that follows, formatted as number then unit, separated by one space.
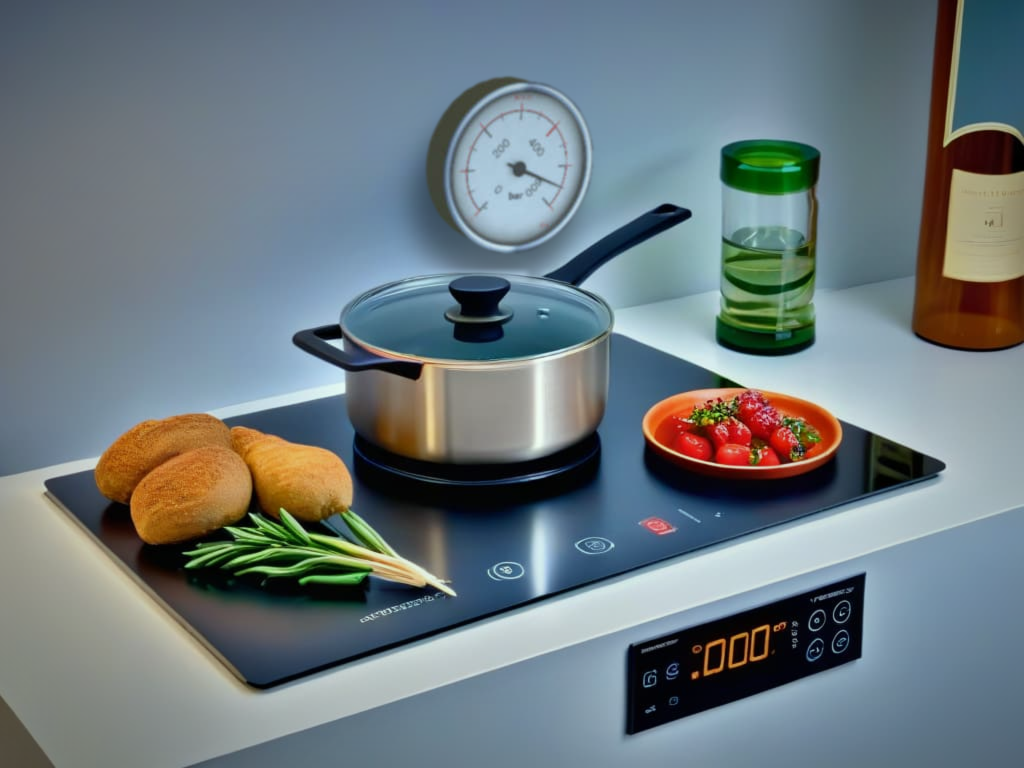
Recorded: 550 bar
